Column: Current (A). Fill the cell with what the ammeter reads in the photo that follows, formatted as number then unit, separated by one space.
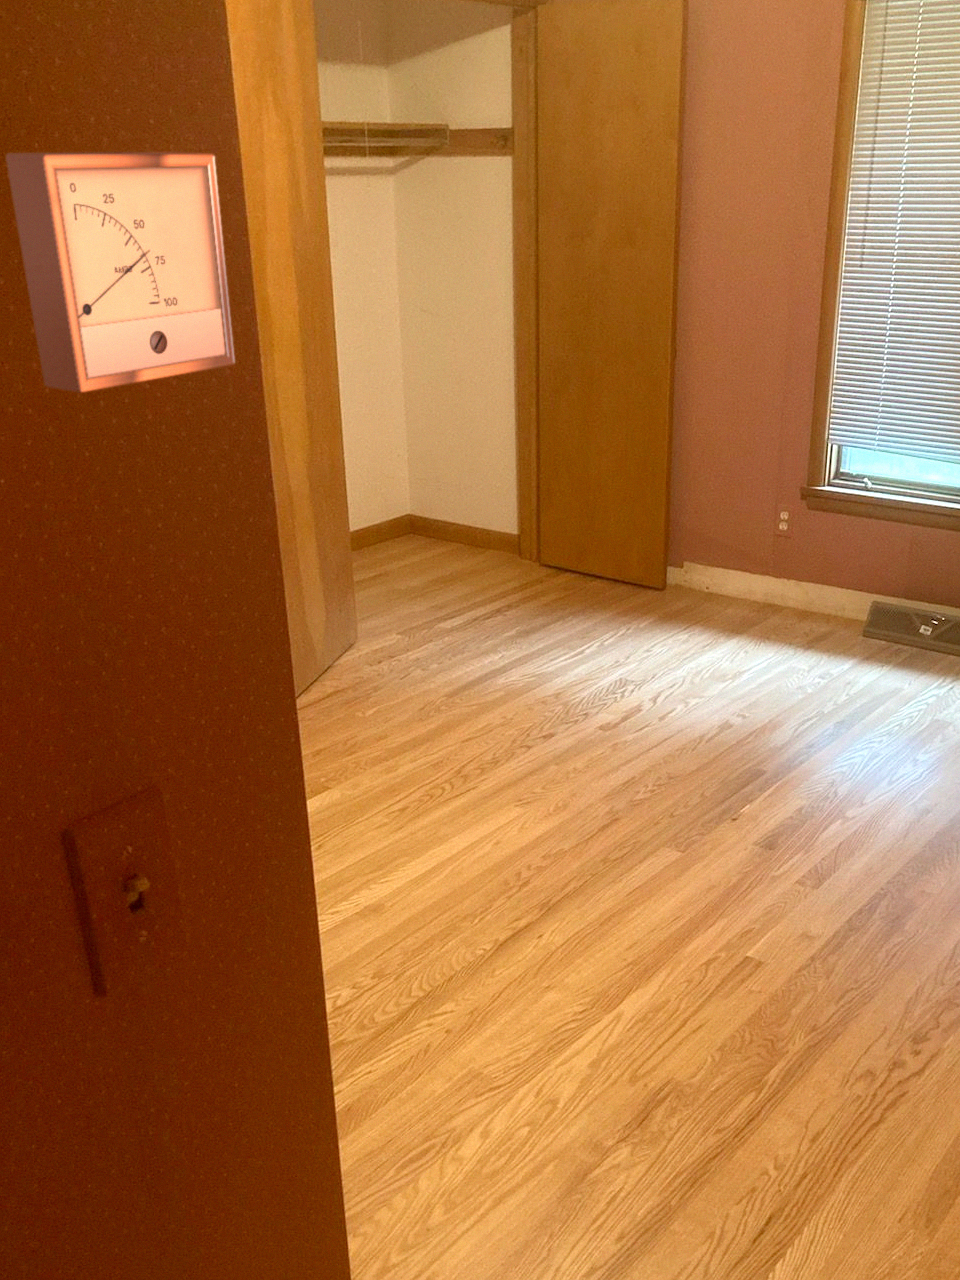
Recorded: 65 A
